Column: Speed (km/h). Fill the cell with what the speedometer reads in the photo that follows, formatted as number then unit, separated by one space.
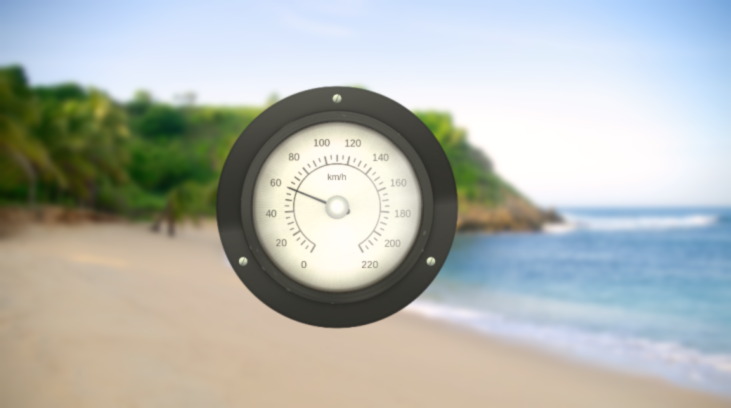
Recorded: 60 km/h
